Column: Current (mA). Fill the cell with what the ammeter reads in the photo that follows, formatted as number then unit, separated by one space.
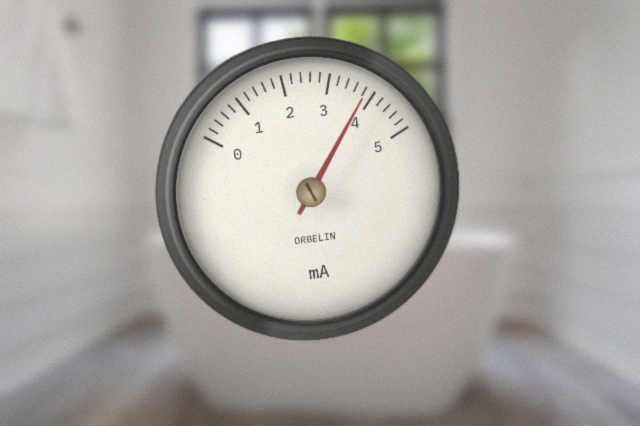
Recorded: 3.8 mA
